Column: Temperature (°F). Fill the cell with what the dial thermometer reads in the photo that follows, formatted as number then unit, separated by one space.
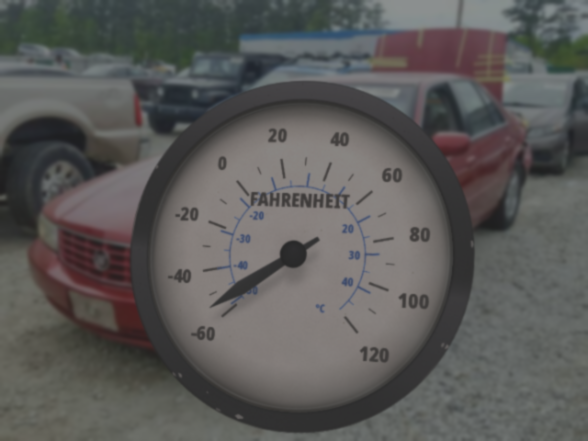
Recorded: -55 °F
